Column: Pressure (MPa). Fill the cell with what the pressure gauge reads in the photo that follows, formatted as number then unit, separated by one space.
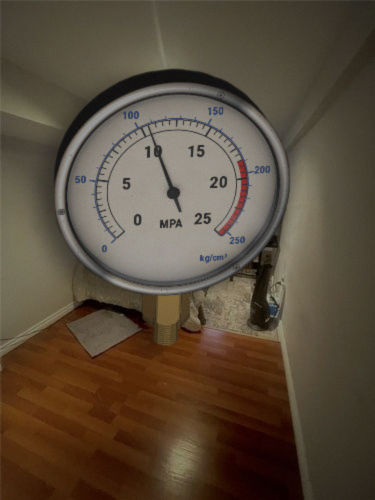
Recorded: 10.5 MPa
